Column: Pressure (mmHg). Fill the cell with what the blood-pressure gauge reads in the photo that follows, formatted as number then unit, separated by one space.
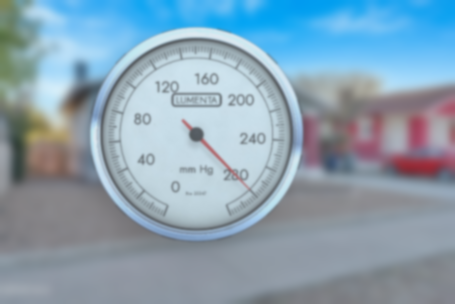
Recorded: 280 mmHg
